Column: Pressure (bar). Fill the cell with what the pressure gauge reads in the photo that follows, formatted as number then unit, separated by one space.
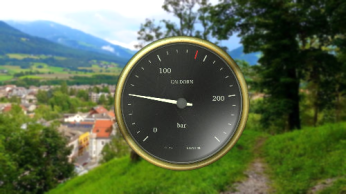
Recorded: 50 bar
